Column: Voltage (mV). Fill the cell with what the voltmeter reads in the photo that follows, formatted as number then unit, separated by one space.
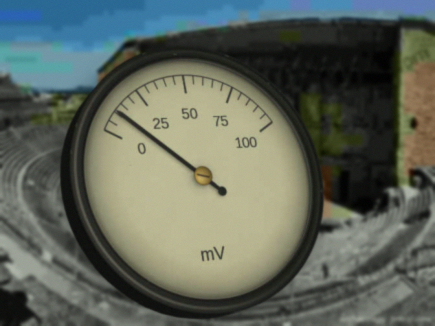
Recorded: 10 mV
